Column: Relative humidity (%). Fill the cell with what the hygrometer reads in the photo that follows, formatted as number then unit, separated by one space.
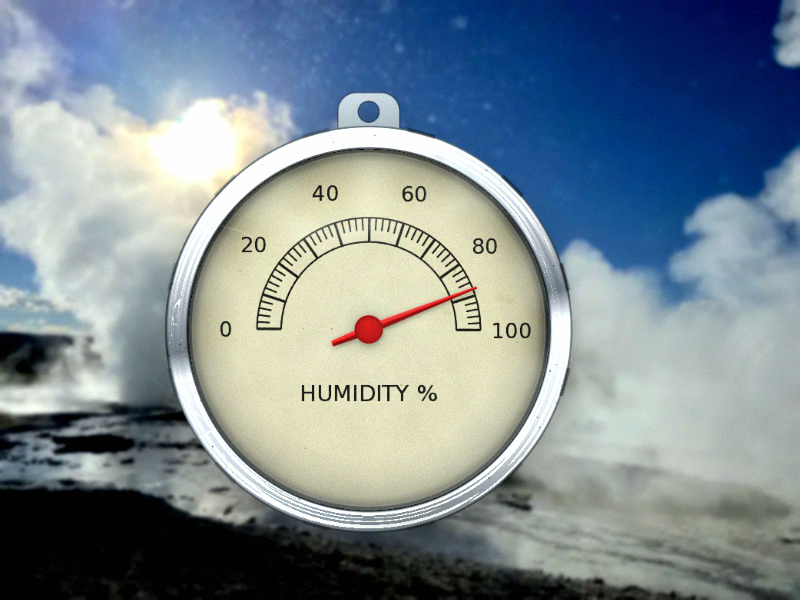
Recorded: 88 %
